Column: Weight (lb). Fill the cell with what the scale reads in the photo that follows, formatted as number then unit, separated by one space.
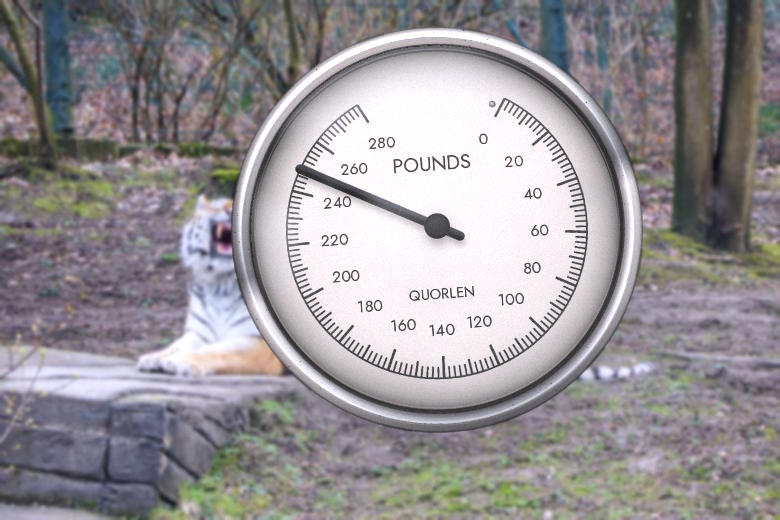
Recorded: 248 lb
